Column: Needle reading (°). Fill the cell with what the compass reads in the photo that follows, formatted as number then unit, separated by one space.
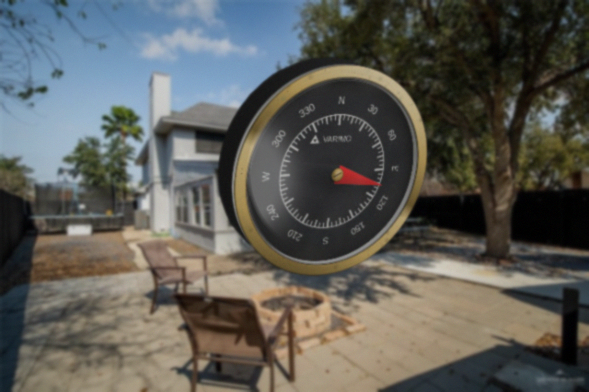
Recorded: 105 °
